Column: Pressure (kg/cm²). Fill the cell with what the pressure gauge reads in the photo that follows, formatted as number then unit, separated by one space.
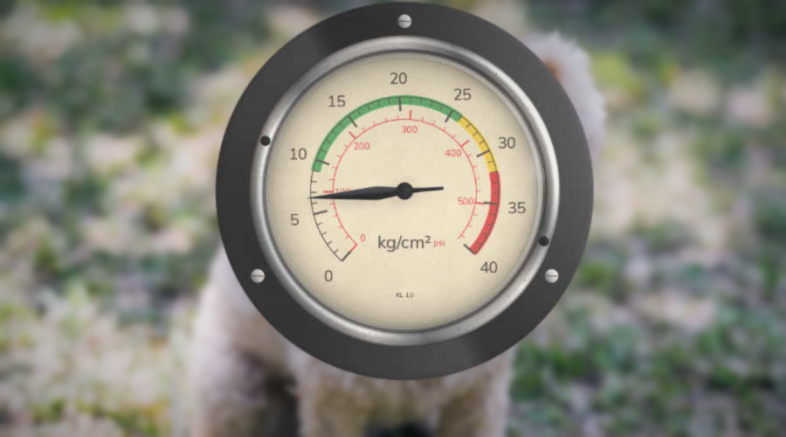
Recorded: 6.5 kg/cm²
